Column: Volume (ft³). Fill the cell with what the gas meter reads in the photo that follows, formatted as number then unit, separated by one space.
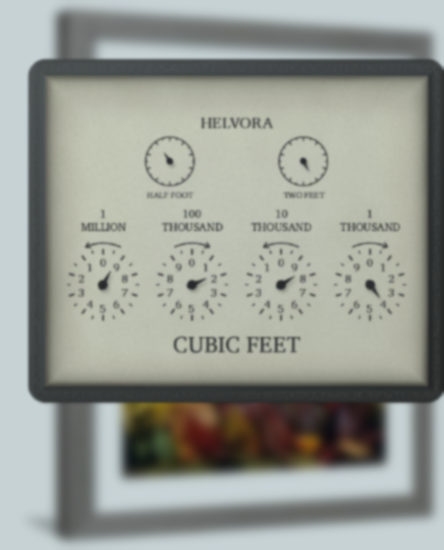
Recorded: 918400 ft³
